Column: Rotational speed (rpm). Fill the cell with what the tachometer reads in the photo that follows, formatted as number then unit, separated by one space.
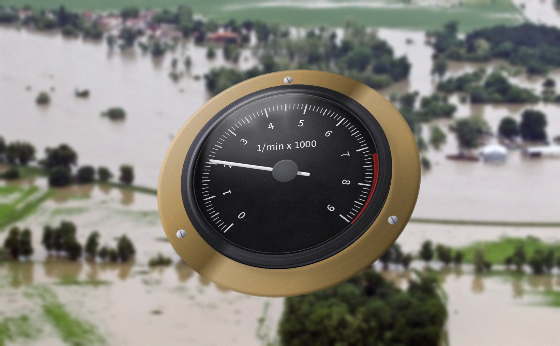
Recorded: 2000 rpm
